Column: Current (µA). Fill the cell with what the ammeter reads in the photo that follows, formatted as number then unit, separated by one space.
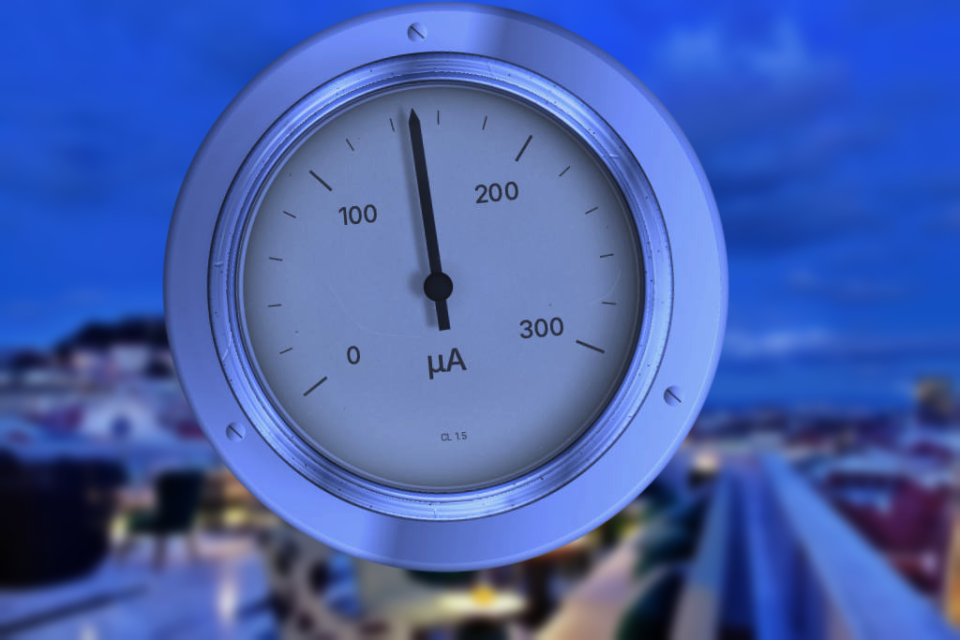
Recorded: 150 µA
